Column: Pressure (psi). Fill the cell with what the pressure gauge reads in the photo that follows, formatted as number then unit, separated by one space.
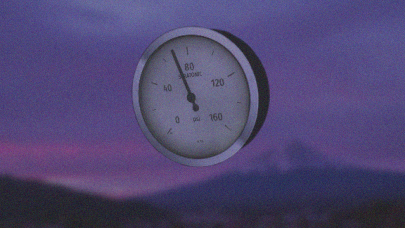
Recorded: 70 psi
